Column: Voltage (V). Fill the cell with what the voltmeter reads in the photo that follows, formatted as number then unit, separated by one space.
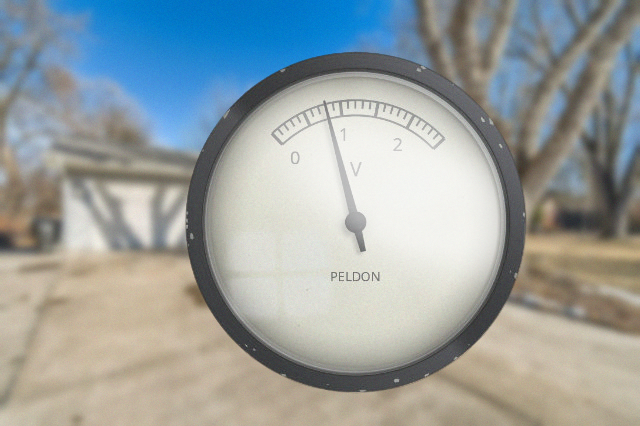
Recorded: 0.8 V
